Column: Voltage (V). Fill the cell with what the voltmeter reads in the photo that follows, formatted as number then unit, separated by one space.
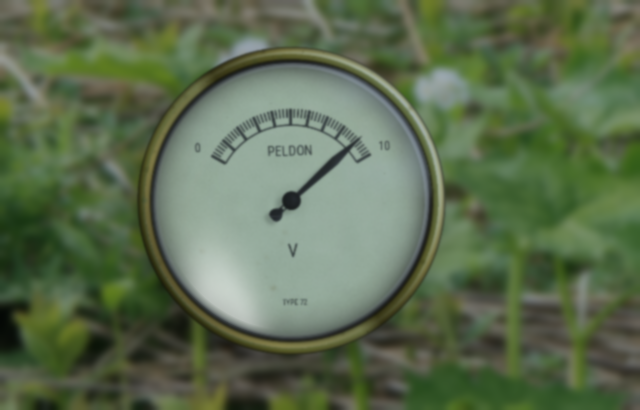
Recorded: 9 V
